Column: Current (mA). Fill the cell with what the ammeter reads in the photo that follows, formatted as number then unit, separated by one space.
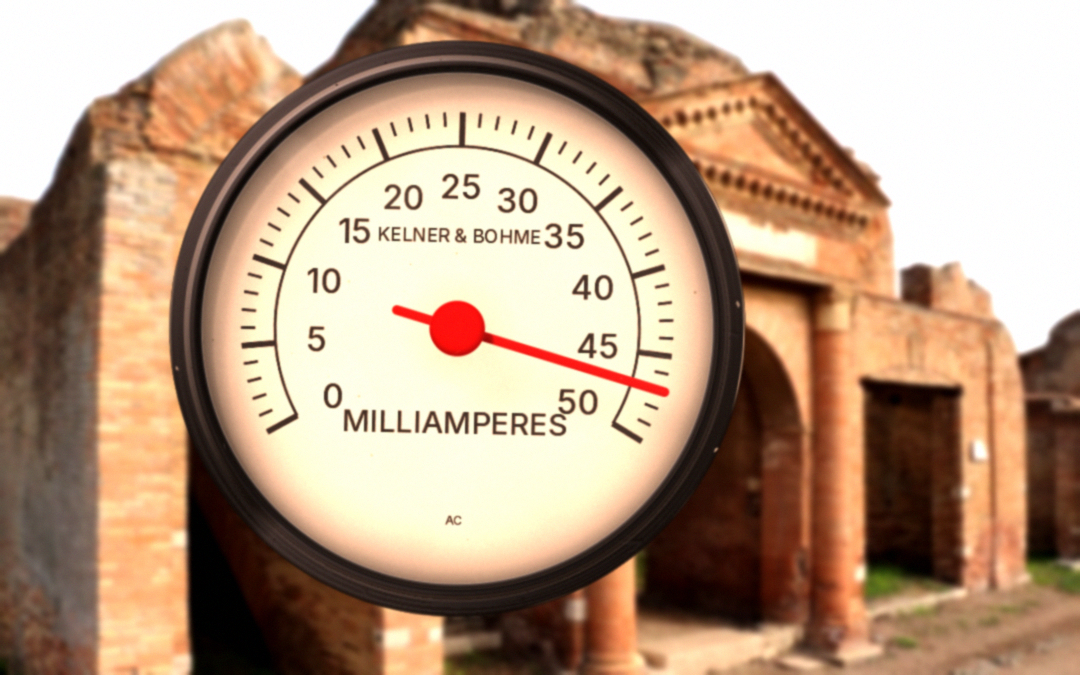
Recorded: 47 mA
